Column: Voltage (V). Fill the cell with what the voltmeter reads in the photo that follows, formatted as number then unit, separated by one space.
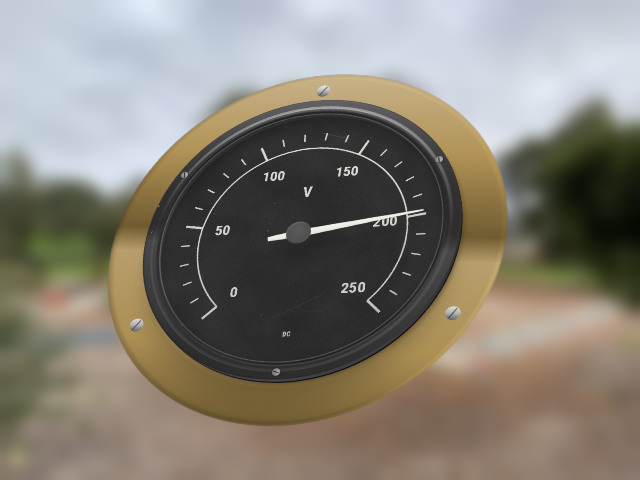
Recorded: 200 V
